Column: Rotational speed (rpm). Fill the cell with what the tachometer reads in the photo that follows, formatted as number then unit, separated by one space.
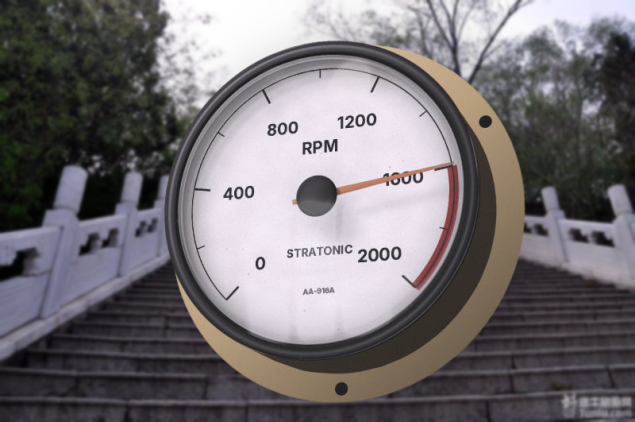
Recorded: 1600 rpm
